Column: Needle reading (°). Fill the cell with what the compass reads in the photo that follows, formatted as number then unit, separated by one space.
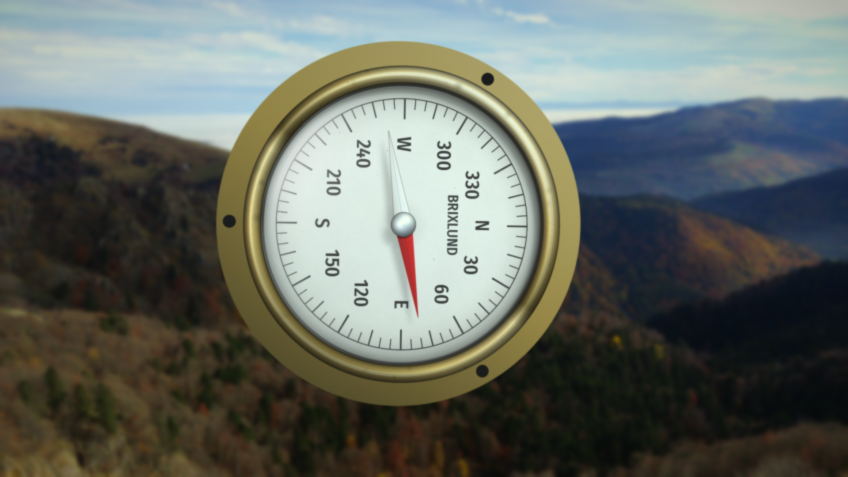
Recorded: 80 °
